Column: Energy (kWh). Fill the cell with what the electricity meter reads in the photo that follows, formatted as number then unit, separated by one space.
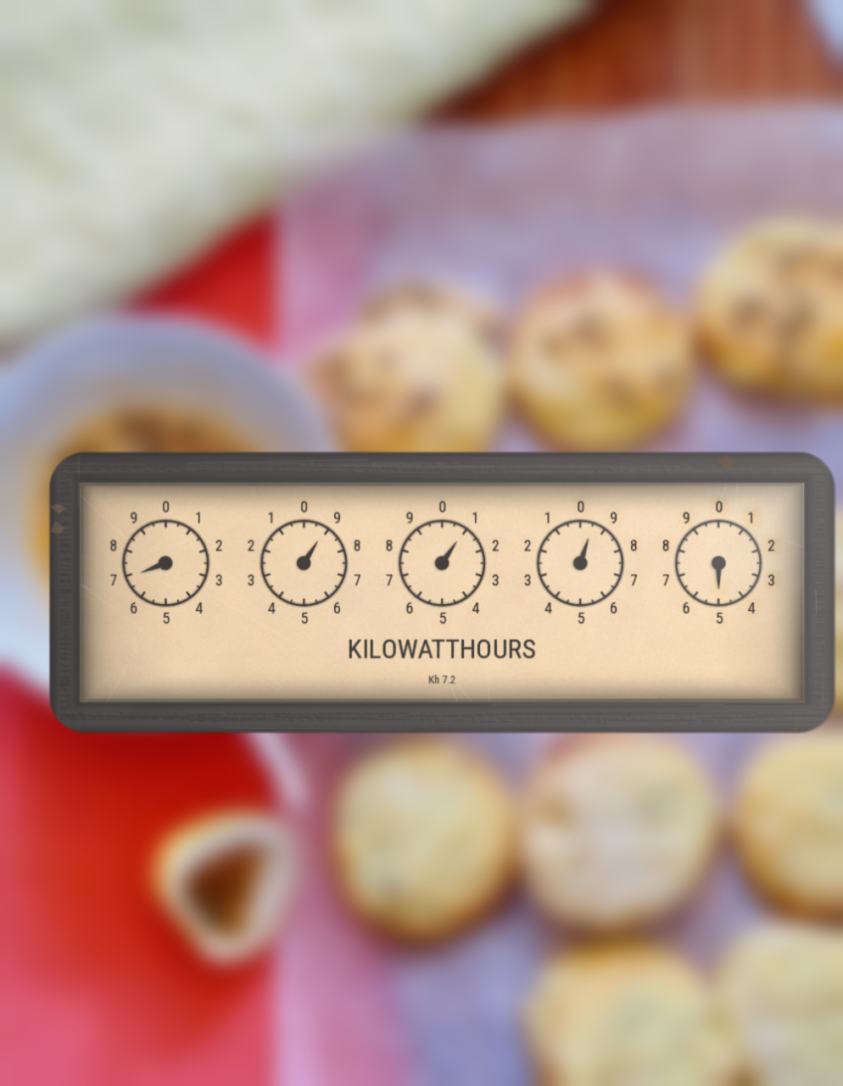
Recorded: 69095 kWh
